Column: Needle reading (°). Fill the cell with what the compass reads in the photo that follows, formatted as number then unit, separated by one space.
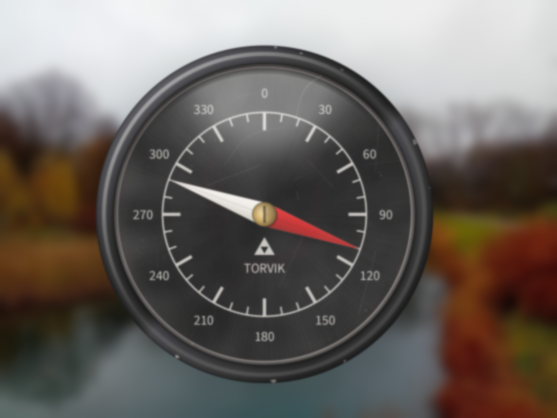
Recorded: 110 °
